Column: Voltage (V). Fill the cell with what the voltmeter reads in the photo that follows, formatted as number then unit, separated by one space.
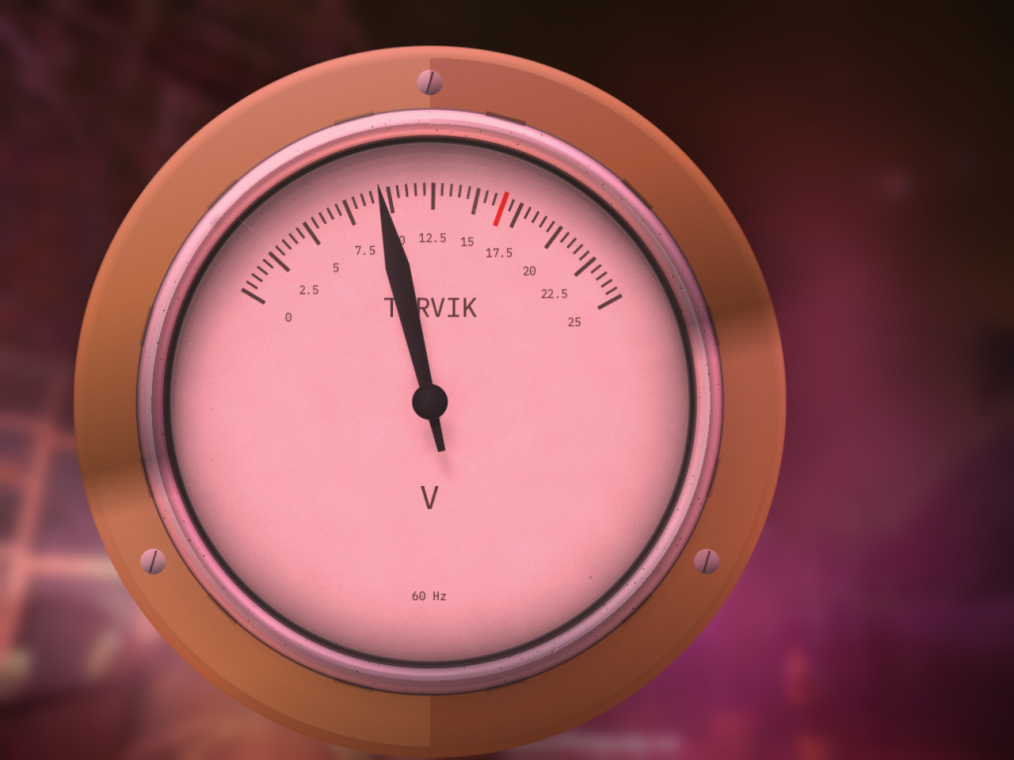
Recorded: 9.5 V
